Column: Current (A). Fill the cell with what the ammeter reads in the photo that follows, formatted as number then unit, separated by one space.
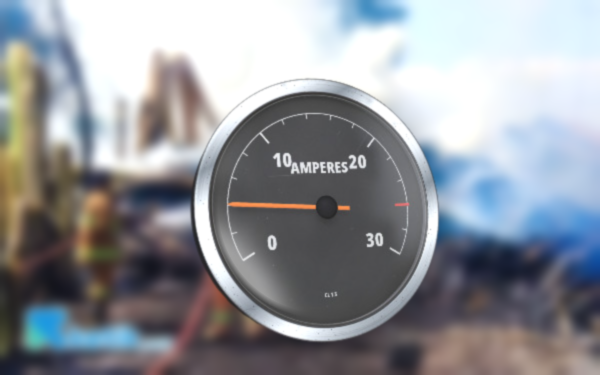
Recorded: 4 A
